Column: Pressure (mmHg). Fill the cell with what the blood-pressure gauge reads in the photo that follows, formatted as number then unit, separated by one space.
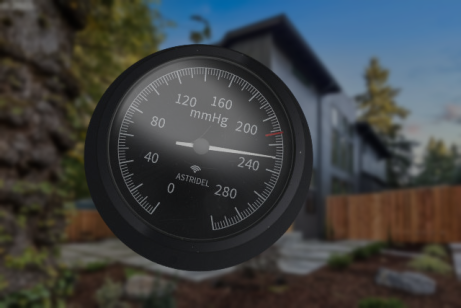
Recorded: 230 mmHg
